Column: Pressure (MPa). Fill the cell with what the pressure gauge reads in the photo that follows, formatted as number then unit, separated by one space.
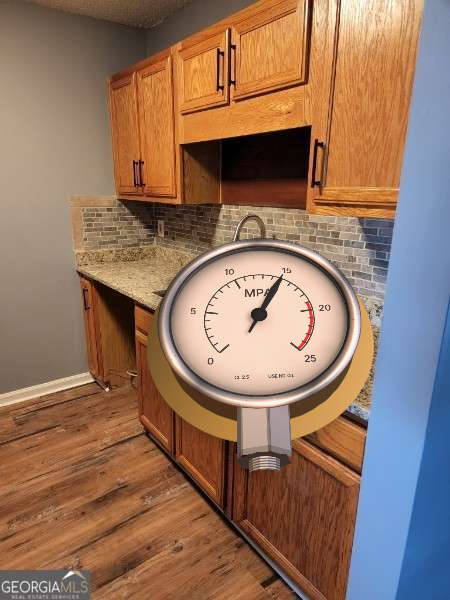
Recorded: 15 MPa
